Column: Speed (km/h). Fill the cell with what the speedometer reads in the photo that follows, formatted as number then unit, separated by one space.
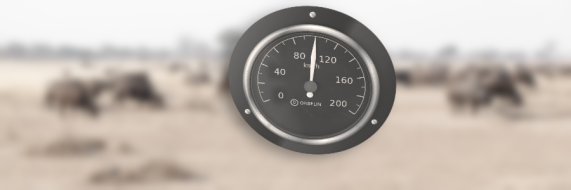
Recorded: 100 km/h
